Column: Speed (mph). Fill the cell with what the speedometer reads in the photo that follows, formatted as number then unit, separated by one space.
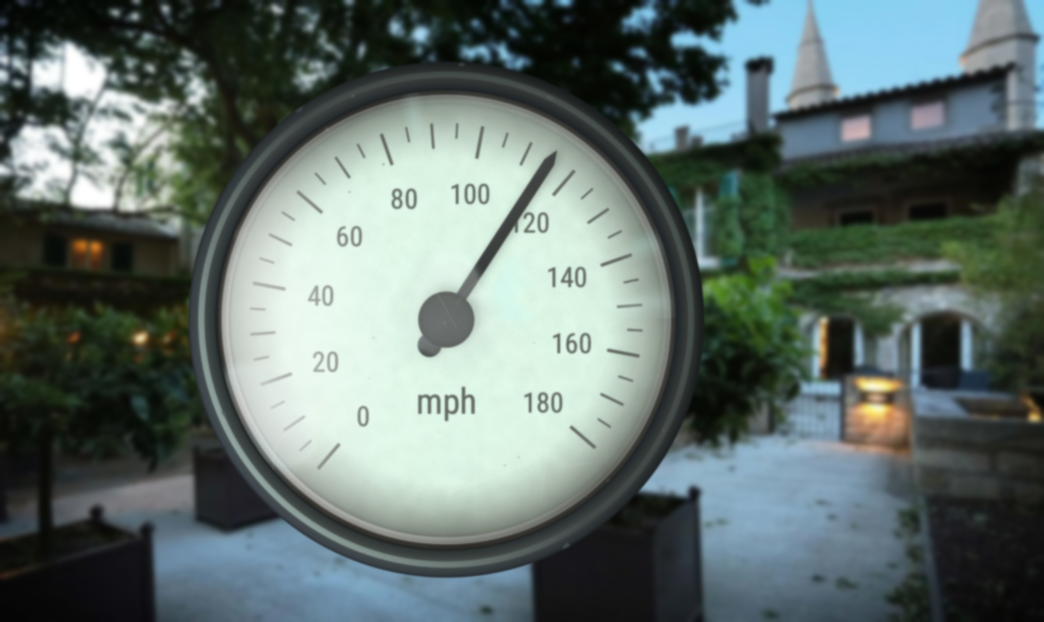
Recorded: 115 mph
